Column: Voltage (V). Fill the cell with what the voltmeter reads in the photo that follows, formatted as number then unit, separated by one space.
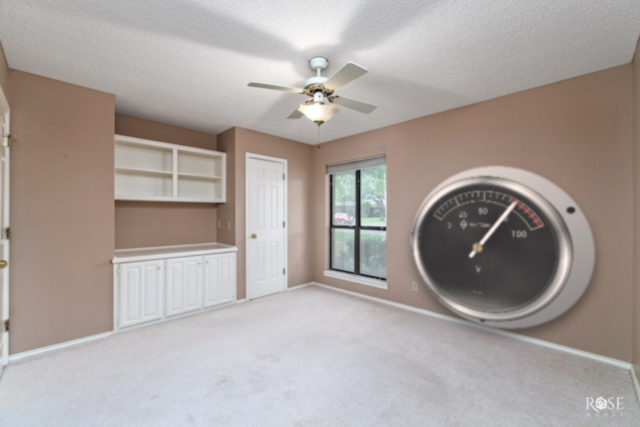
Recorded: 75 V
